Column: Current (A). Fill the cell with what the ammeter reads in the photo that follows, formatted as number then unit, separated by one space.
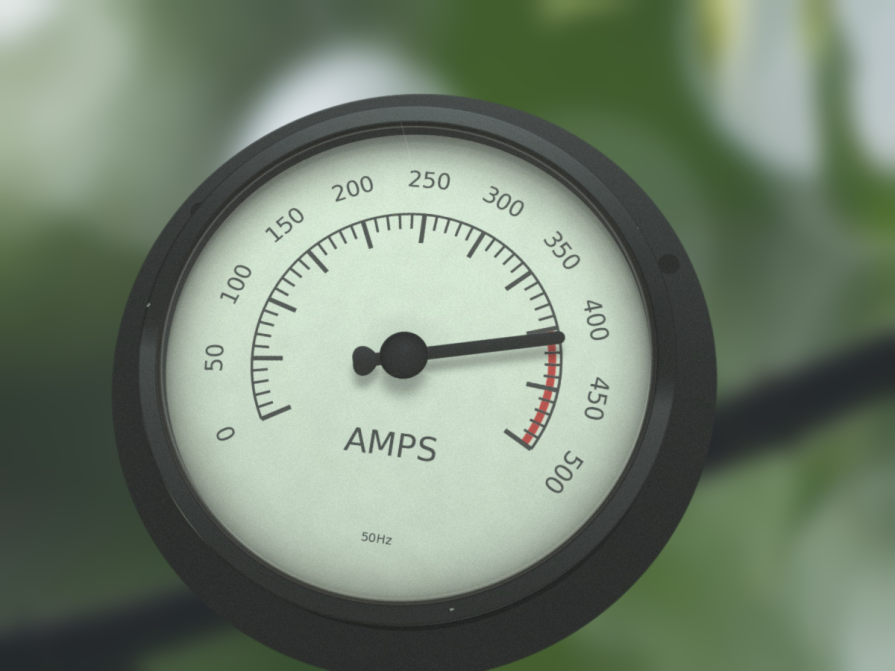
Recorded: 410 A
